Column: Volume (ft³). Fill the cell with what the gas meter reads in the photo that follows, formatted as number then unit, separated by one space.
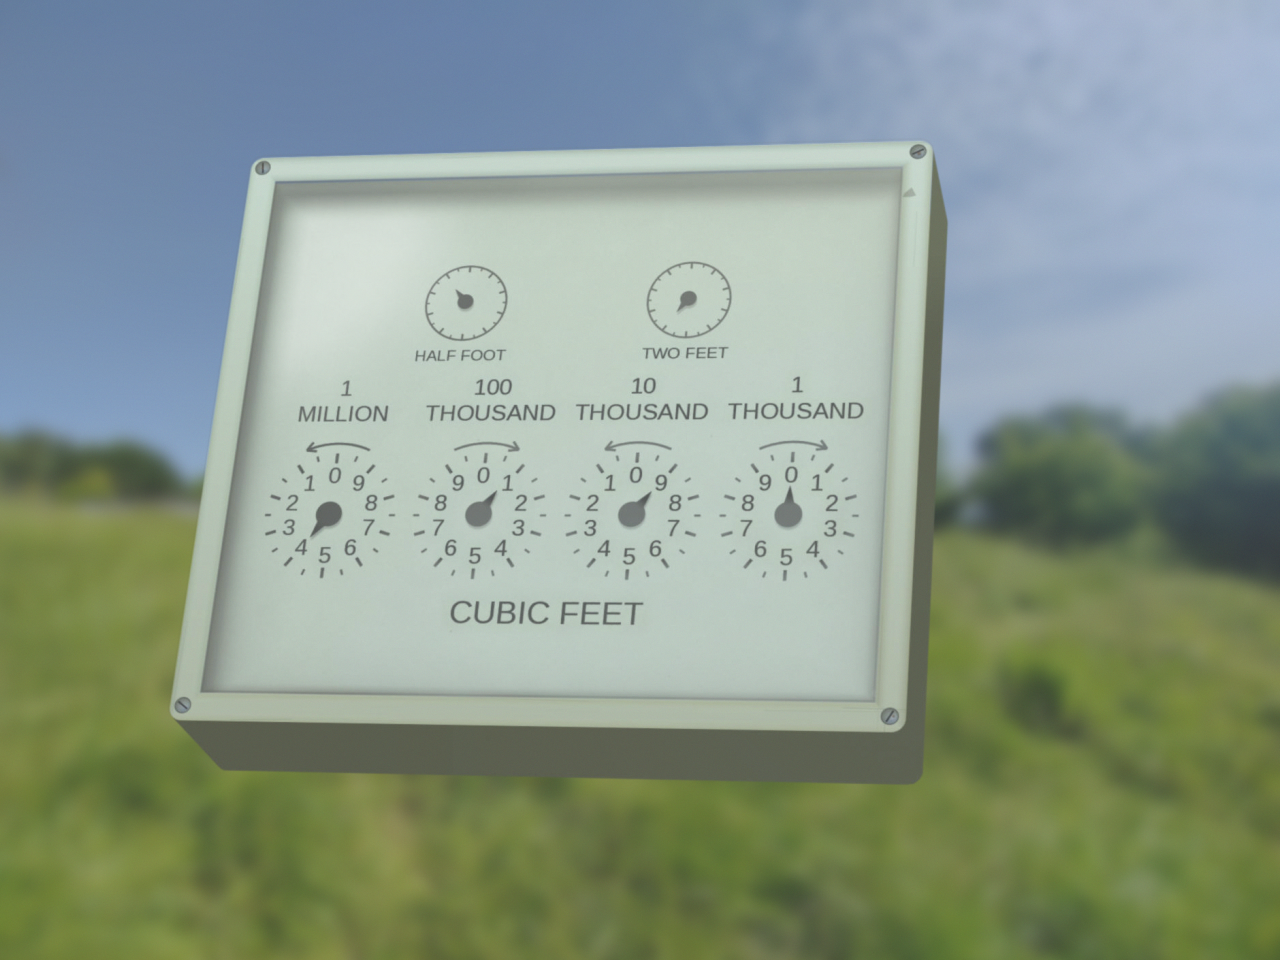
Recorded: 409000 ft³
